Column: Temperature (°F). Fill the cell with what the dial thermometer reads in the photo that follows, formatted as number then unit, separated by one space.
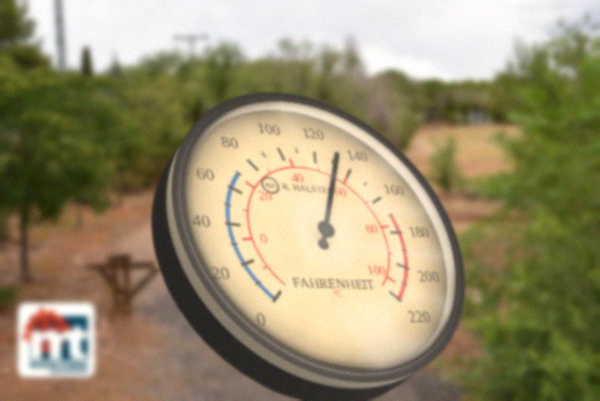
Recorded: 130 °F
